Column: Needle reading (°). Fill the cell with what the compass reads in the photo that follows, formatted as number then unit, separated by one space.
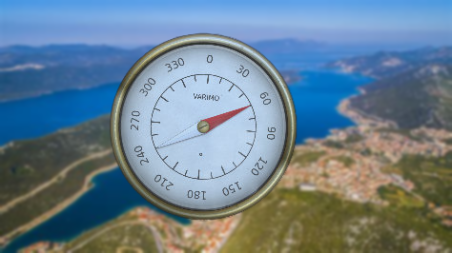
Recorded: 60 °
